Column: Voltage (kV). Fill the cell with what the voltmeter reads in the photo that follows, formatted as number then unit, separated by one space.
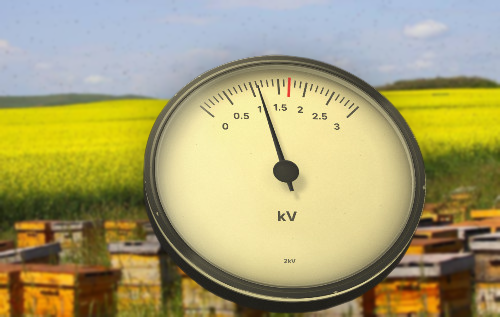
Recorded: 1.1 kV
